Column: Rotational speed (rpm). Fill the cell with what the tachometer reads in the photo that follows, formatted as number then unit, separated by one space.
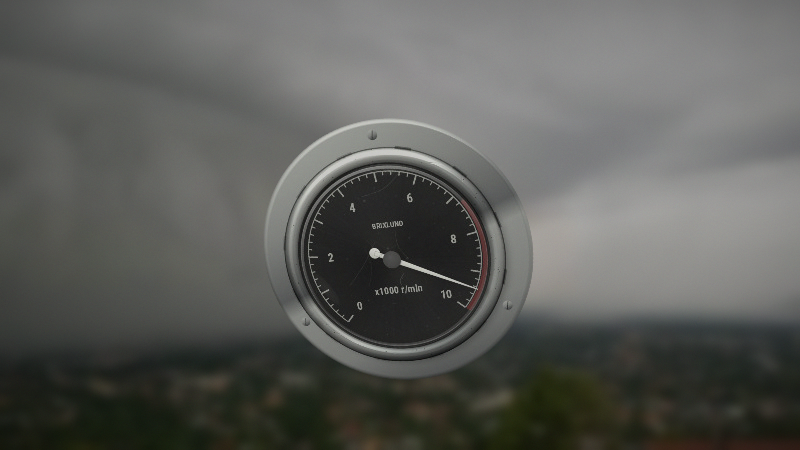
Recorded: 9400 rpm
